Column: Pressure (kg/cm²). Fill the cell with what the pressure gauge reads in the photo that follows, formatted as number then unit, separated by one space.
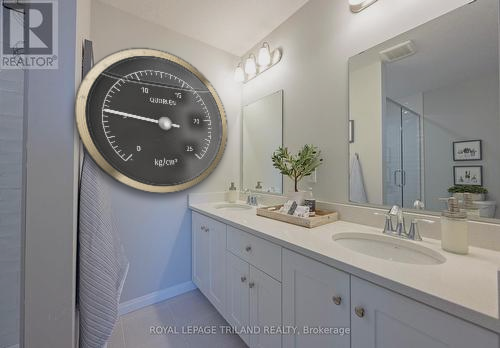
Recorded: 5 kg/cm²
